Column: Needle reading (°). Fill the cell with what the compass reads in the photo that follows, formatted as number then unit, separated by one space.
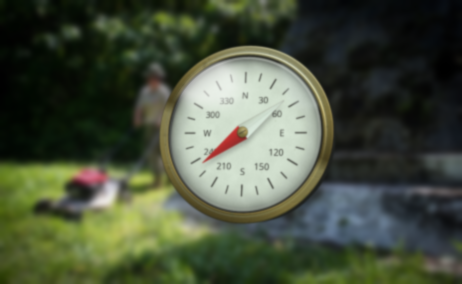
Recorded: 232.5 °
